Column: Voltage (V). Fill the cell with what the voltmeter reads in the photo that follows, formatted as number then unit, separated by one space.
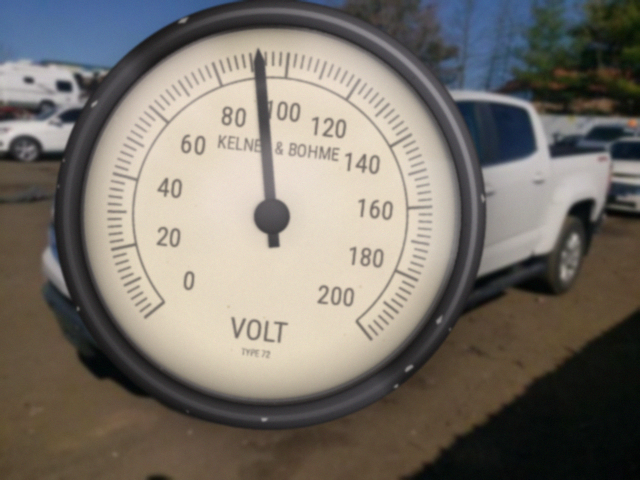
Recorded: 92 V
